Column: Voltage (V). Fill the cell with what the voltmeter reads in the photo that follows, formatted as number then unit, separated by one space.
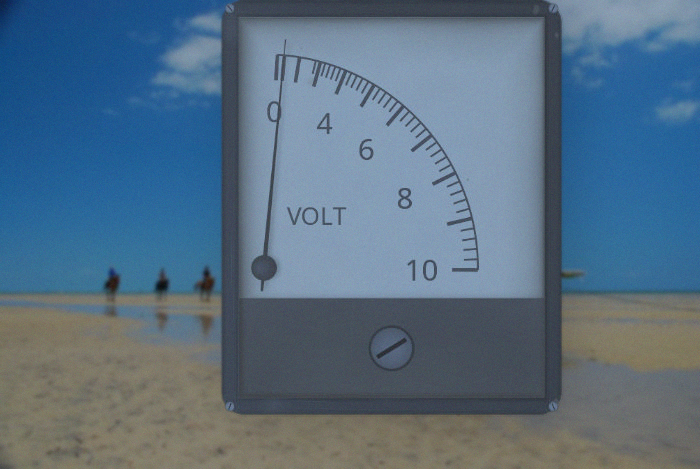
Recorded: 1 V
